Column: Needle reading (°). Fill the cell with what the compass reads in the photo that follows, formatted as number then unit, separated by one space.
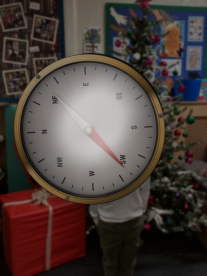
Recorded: 230 °
